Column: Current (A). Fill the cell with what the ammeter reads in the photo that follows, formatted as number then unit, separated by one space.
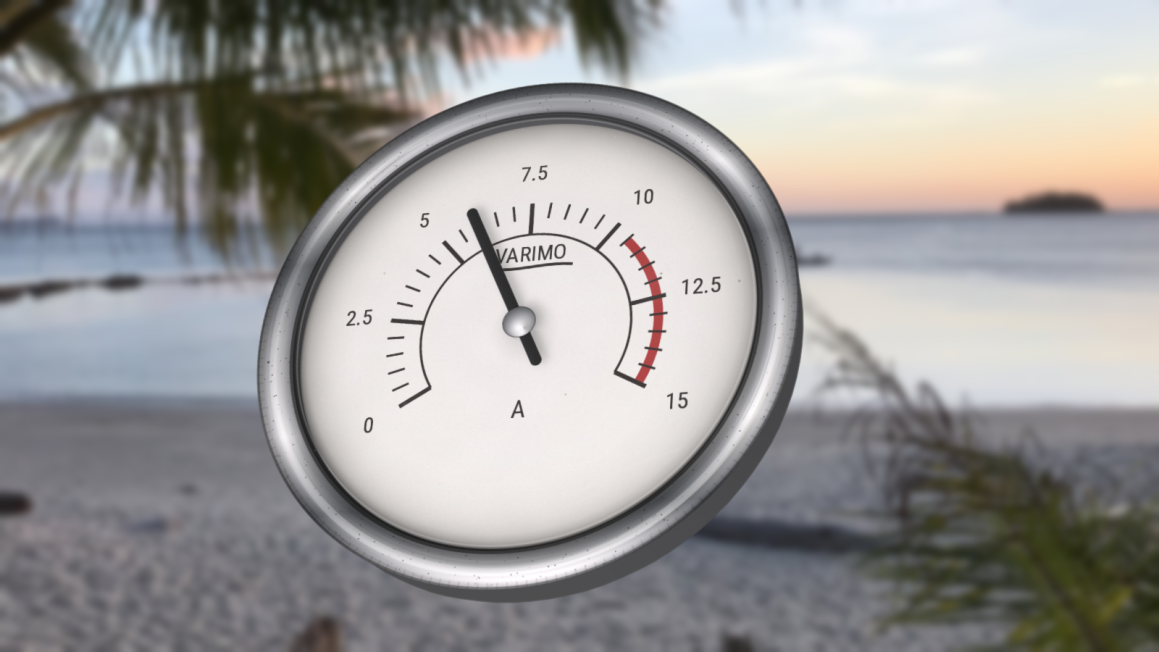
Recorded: 6 A
